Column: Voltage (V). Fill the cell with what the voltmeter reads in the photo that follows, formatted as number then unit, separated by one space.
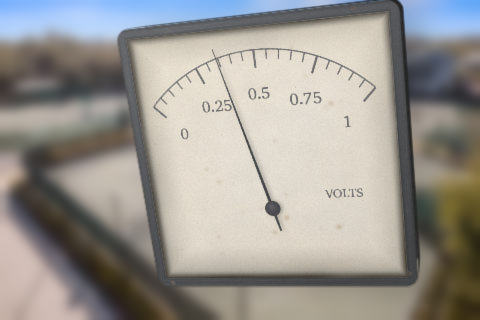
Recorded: 0.35 V
